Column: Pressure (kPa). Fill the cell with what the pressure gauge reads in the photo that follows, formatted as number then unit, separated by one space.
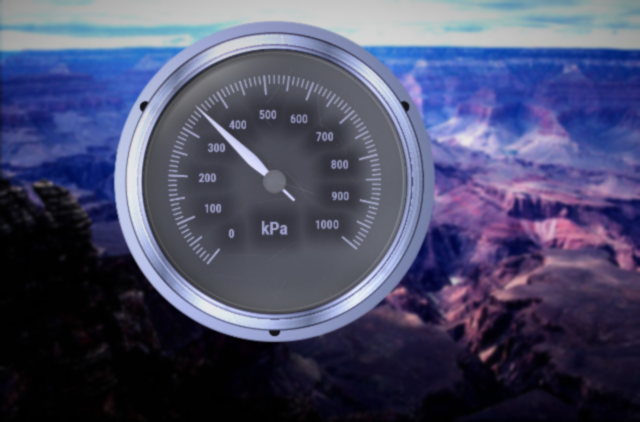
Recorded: 350 kPa
